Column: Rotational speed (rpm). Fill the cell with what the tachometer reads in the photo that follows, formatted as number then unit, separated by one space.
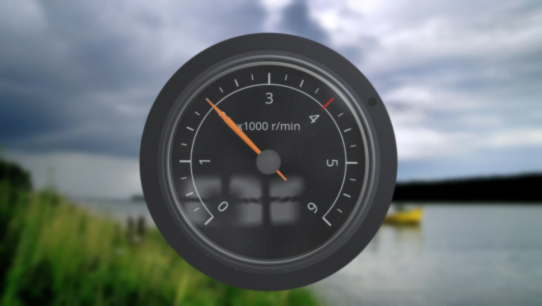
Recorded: 2000 rpm
